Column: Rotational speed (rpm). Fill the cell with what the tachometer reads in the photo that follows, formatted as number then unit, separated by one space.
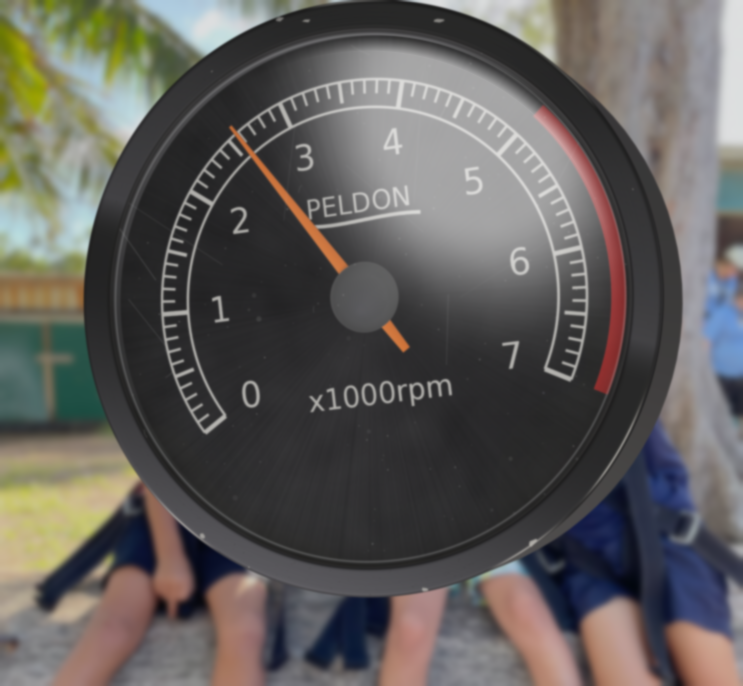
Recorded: 2600 rpm
